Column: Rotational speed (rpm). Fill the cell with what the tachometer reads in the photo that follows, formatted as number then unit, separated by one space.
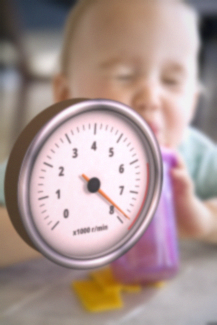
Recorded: 7800 rpm
